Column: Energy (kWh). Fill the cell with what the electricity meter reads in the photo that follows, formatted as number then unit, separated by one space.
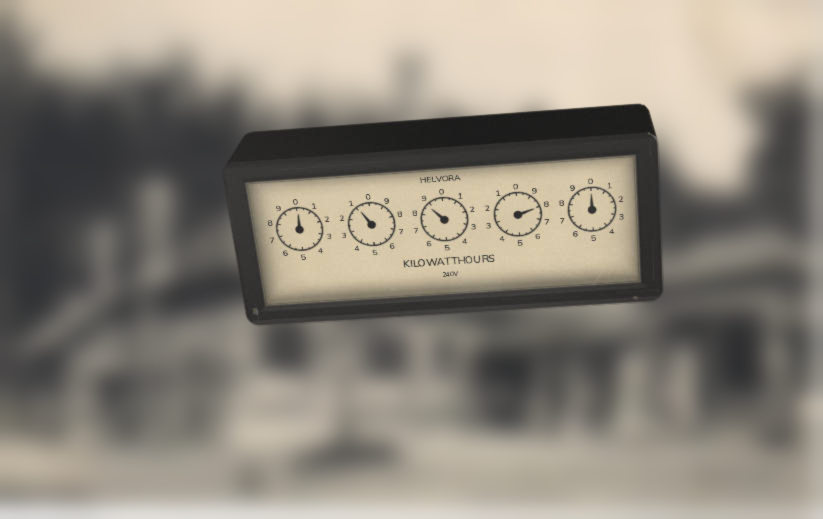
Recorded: 880 kWh
